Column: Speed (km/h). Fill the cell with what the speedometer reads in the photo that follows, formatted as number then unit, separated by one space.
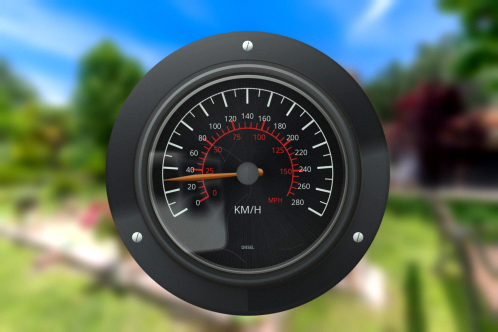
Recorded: 30 km/h
